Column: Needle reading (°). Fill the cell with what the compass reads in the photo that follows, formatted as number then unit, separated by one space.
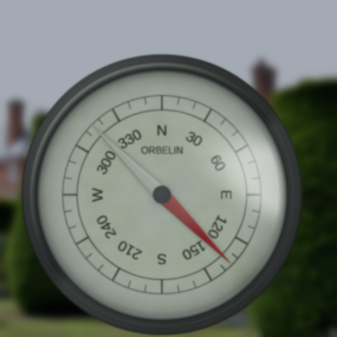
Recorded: 135 °
